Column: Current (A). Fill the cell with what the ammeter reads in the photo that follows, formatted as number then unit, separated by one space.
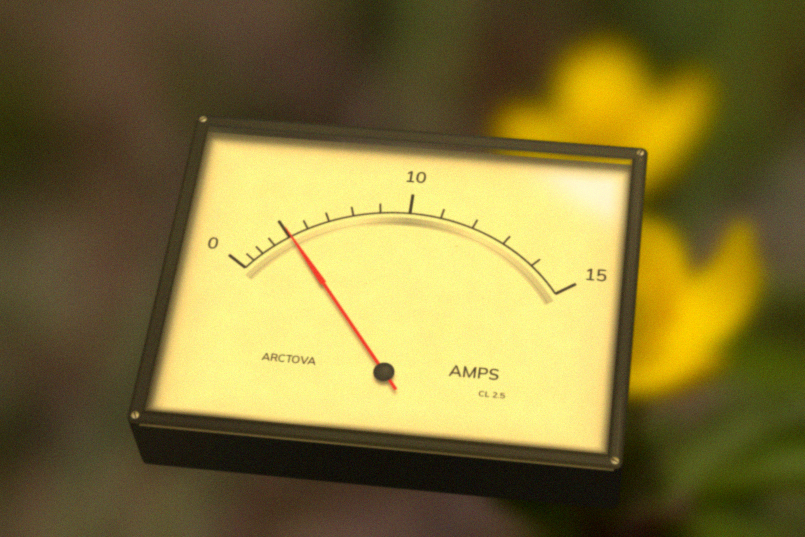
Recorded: 5 A
